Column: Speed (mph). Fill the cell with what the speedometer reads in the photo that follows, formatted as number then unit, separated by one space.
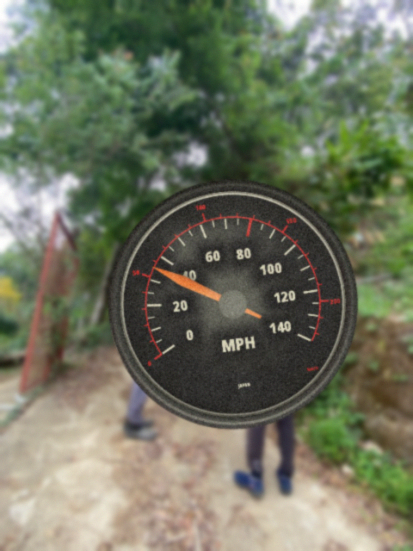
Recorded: 35 mph
